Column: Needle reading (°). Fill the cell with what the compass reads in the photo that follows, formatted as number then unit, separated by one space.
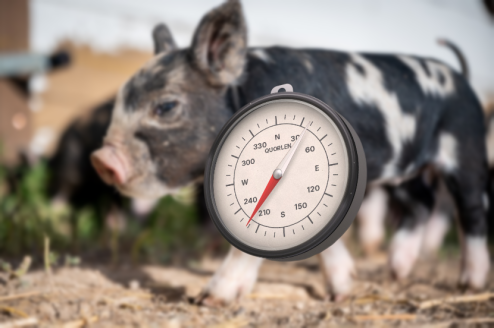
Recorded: 220 °
